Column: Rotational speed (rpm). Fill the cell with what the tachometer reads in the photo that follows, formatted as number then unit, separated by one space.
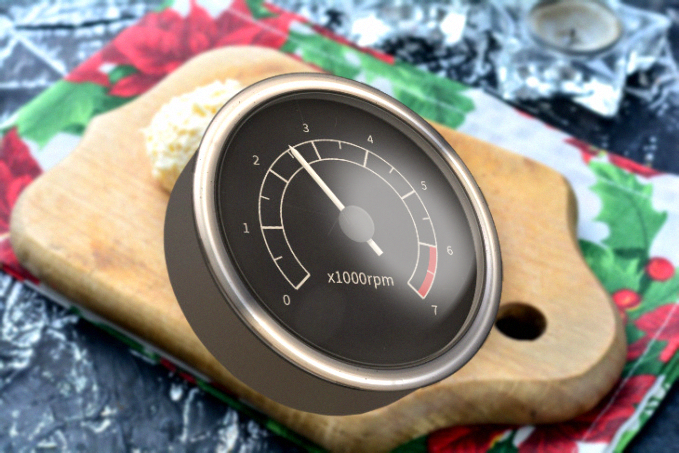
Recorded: 2500 rpm
